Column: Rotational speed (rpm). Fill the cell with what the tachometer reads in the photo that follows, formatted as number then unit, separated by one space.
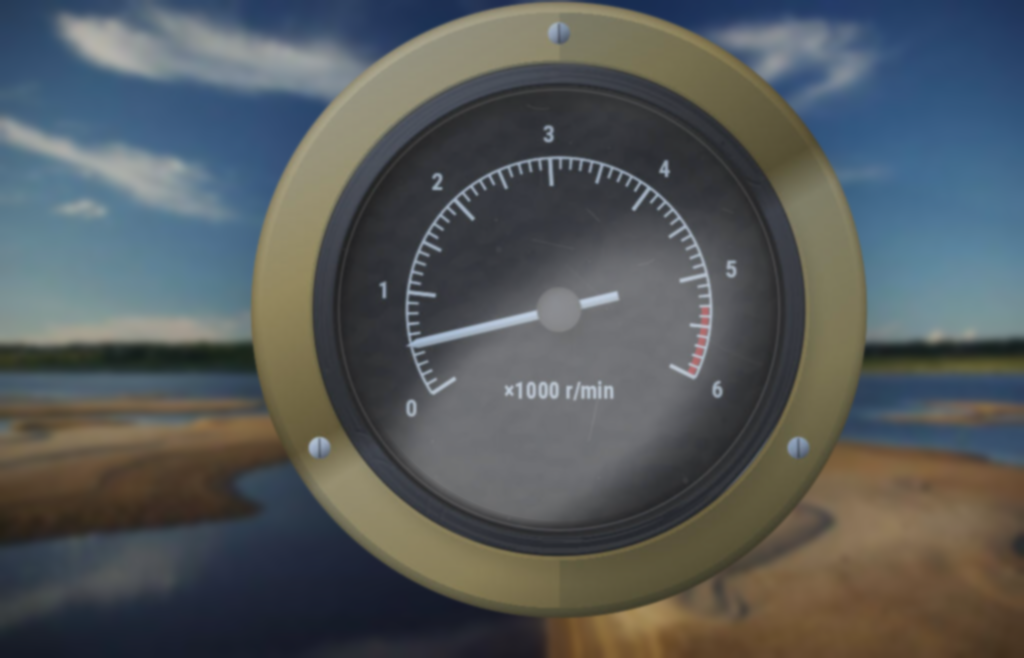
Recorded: 500 rpm
